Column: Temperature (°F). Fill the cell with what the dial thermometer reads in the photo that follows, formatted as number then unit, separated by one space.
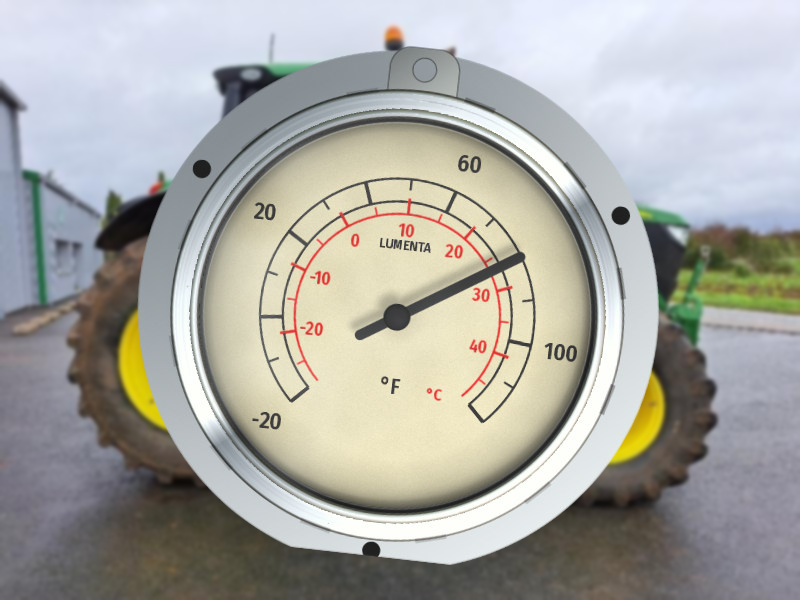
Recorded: 80 °F
